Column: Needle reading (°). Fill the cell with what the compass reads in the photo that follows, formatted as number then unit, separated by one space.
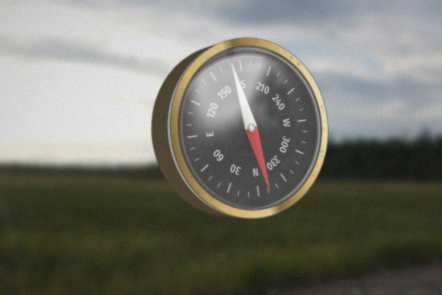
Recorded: 350 °
